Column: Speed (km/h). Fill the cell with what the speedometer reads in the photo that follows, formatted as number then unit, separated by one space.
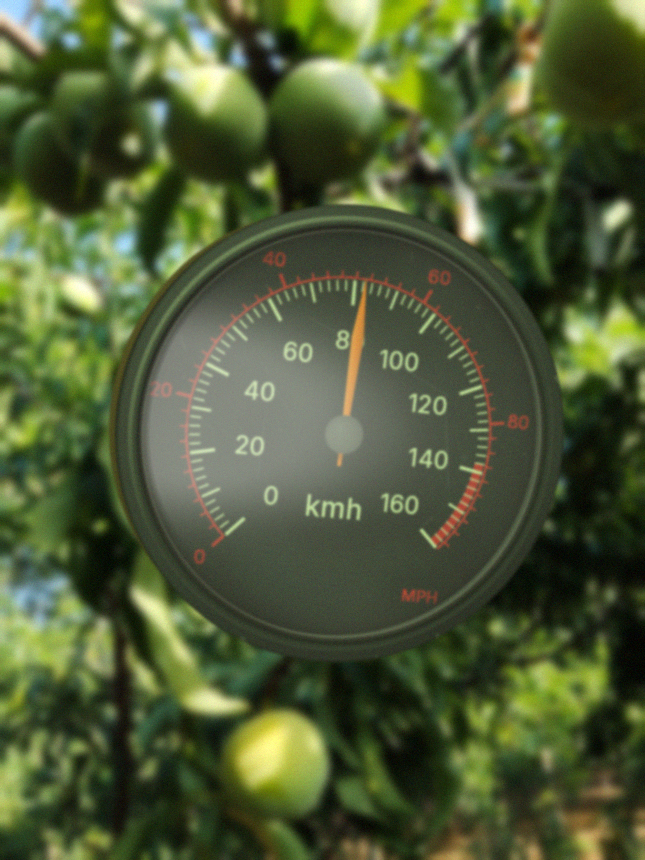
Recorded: 82 km/h
